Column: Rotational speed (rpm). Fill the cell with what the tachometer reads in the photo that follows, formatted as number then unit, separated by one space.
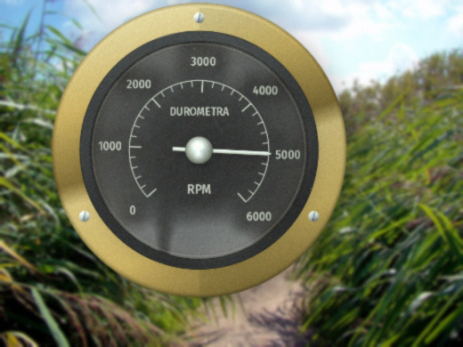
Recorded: 5000 rpm
